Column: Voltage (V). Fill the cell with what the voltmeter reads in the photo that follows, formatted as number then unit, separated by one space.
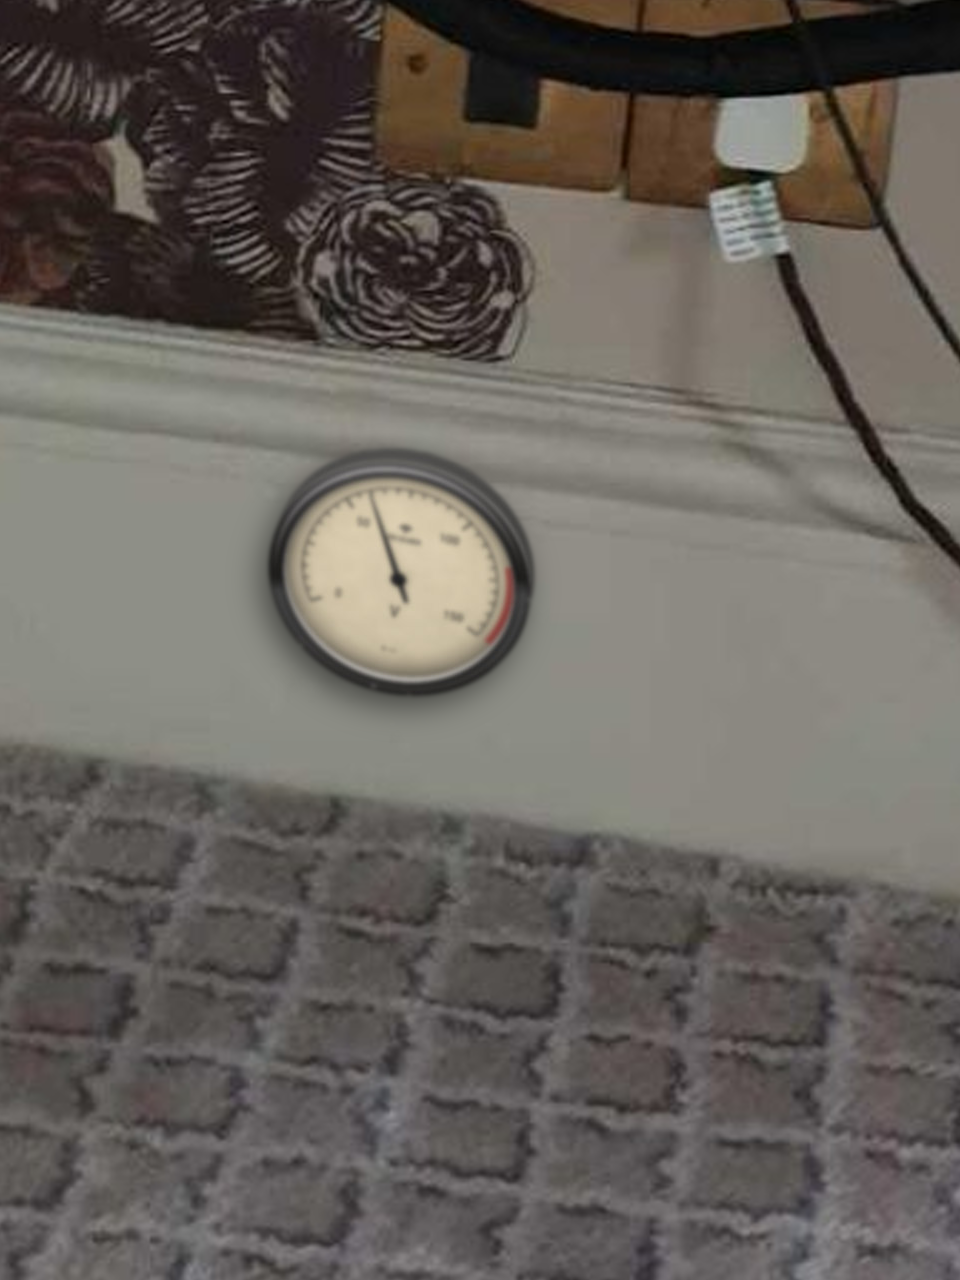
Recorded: 60 V
